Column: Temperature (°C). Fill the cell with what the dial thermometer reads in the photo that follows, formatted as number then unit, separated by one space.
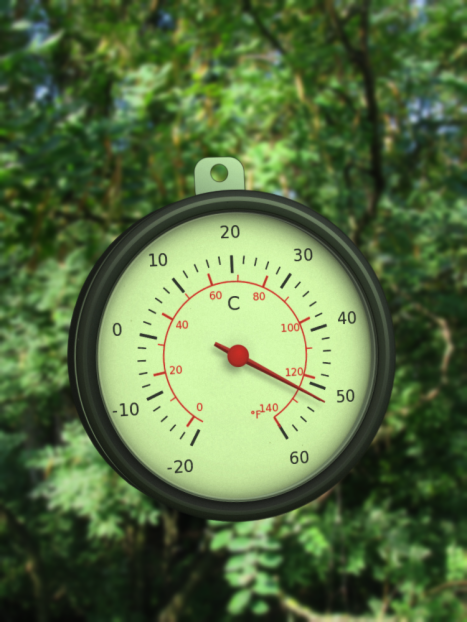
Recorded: 52 °C
